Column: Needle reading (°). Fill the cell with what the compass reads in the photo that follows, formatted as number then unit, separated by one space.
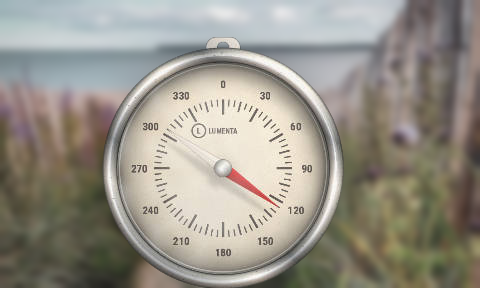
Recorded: 125 °
